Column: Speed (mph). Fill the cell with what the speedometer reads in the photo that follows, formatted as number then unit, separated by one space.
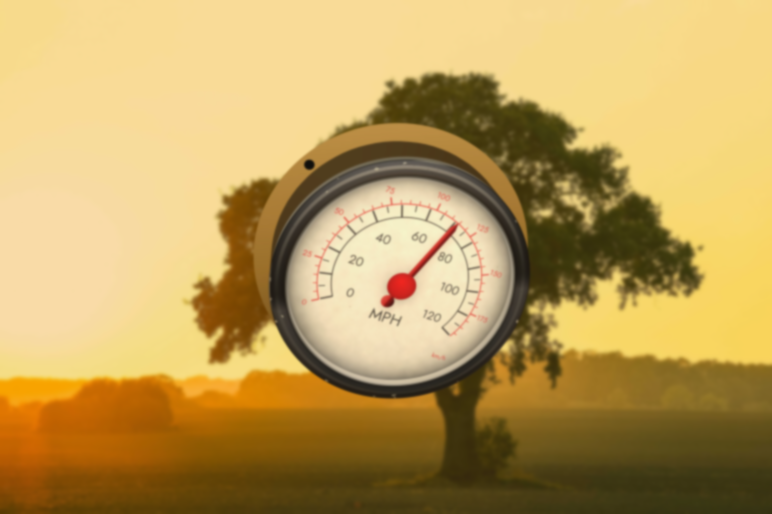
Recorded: 70 mph
